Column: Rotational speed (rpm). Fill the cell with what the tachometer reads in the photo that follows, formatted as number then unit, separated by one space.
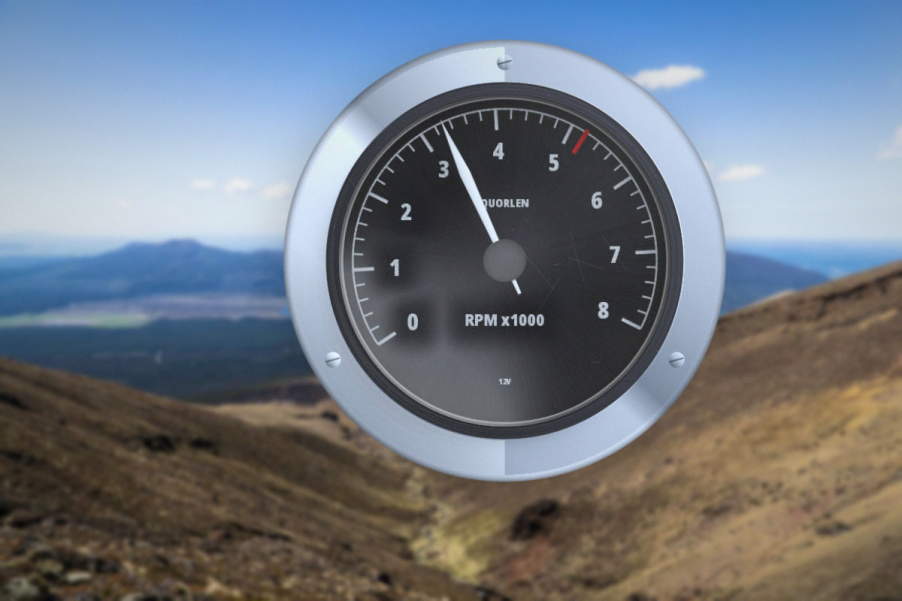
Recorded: 3300 rpm
